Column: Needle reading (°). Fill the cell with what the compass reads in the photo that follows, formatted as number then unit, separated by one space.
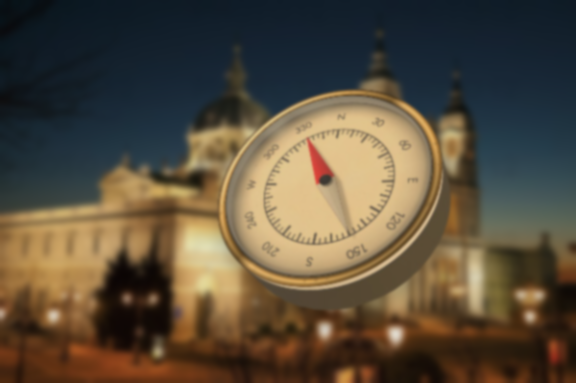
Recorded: 330 °
